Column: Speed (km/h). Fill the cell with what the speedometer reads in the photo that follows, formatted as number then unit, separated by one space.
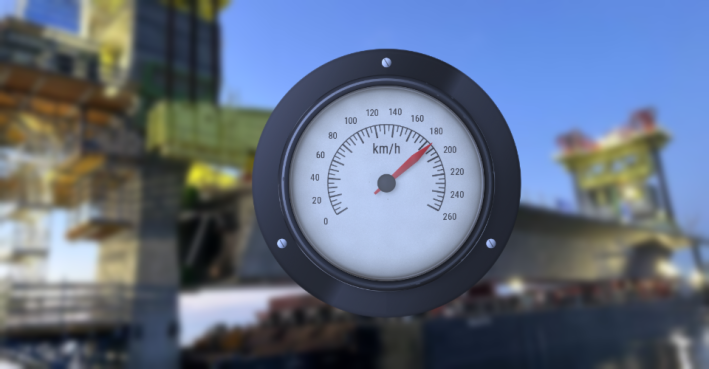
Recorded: 185 km/h
